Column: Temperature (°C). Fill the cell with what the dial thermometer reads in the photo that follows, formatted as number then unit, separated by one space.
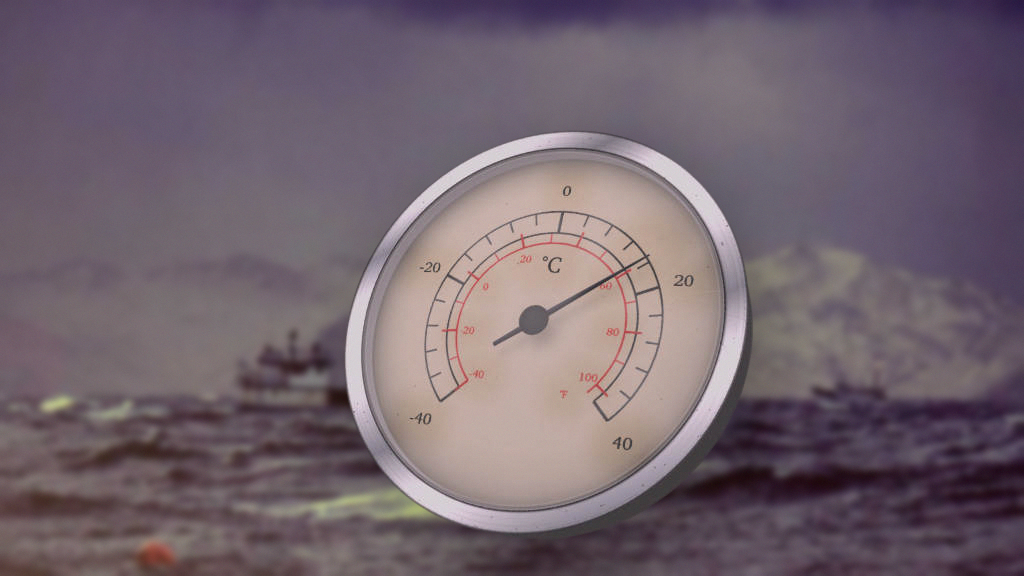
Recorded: 16 °C
